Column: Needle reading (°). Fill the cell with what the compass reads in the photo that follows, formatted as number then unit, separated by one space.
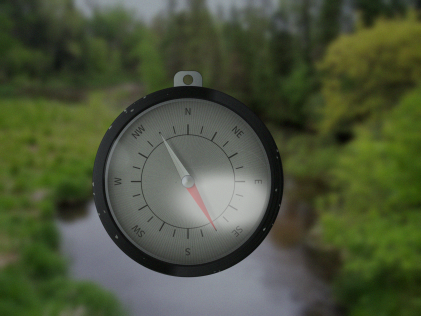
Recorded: 150 °
